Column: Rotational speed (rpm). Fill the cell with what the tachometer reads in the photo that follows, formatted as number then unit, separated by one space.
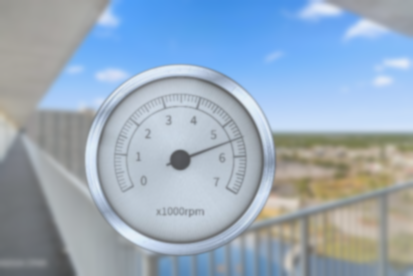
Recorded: 5500 rpm
